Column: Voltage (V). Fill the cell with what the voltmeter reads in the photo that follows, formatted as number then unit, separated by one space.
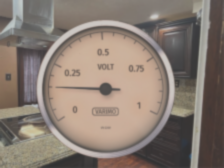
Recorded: 0.15 V
